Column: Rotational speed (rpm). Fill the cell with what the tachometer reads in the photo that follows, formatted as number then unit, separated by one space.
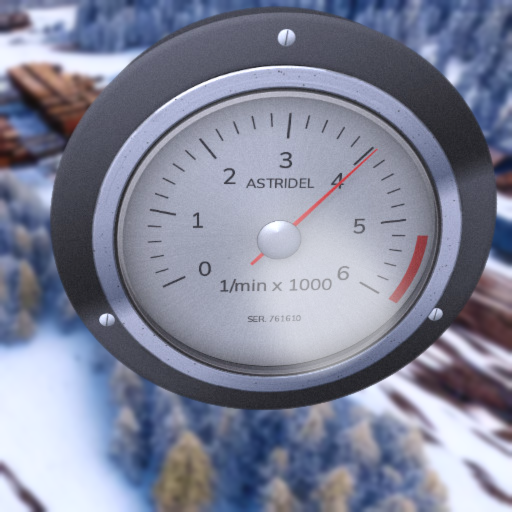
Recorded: 4000 rpm
